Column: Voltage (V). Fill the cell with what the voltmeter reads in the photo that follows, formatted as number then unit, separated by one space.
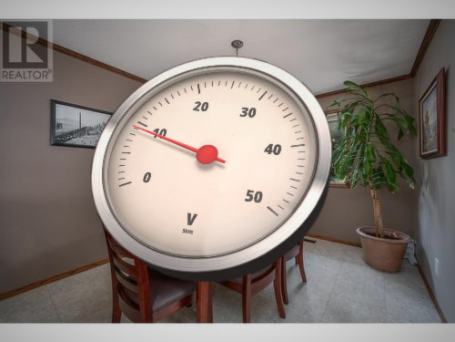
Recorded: 9 V
